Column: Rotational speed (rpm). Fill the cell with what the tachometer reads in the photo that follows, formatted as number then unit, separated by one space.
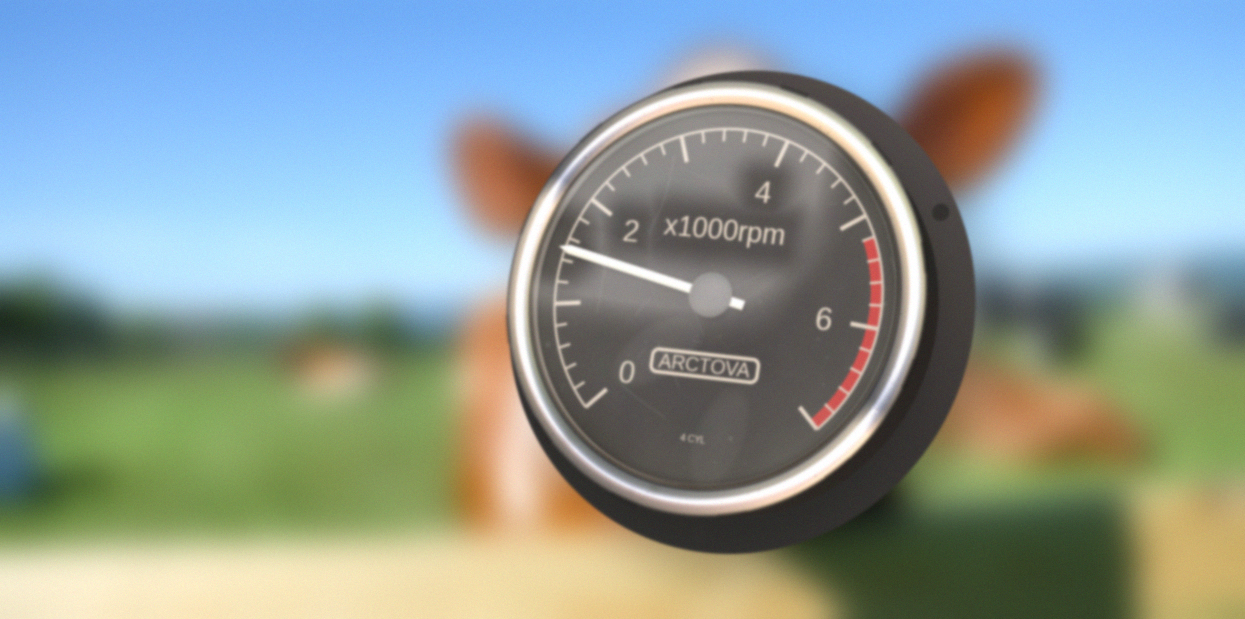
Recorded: 1500 rpm
